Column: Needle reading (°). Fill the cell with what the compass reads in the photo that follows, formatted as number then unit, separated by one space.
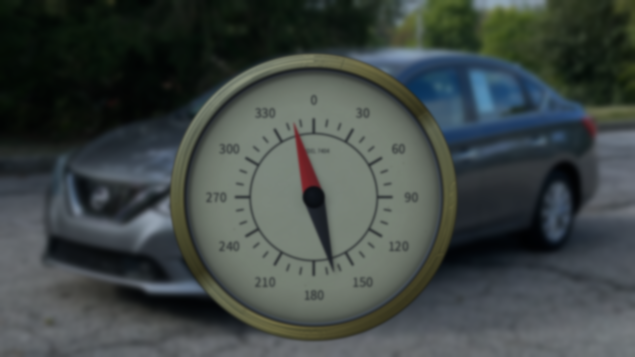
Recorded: 345 °
